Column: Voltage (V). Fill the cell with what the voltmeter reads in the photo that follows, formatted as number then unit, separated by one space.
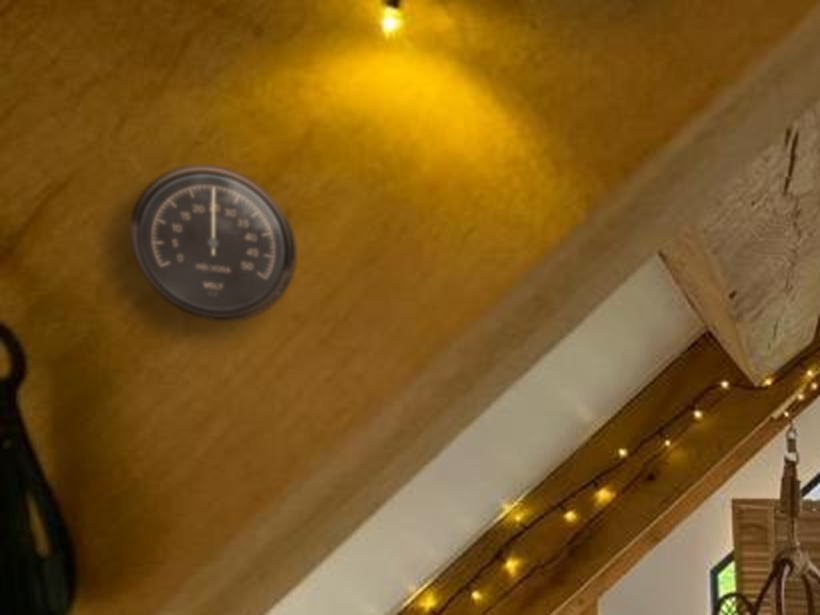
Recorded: 25 V
